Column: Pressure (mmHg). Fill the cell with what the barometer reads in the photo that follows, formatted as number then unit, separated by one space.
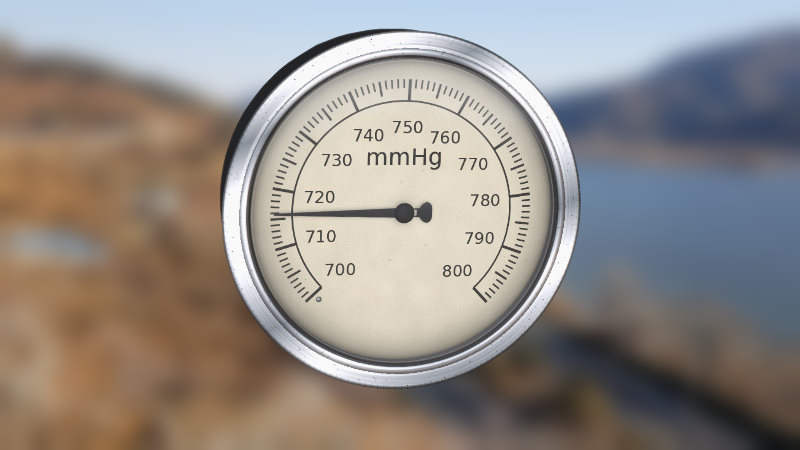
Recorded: 716 mmHg
